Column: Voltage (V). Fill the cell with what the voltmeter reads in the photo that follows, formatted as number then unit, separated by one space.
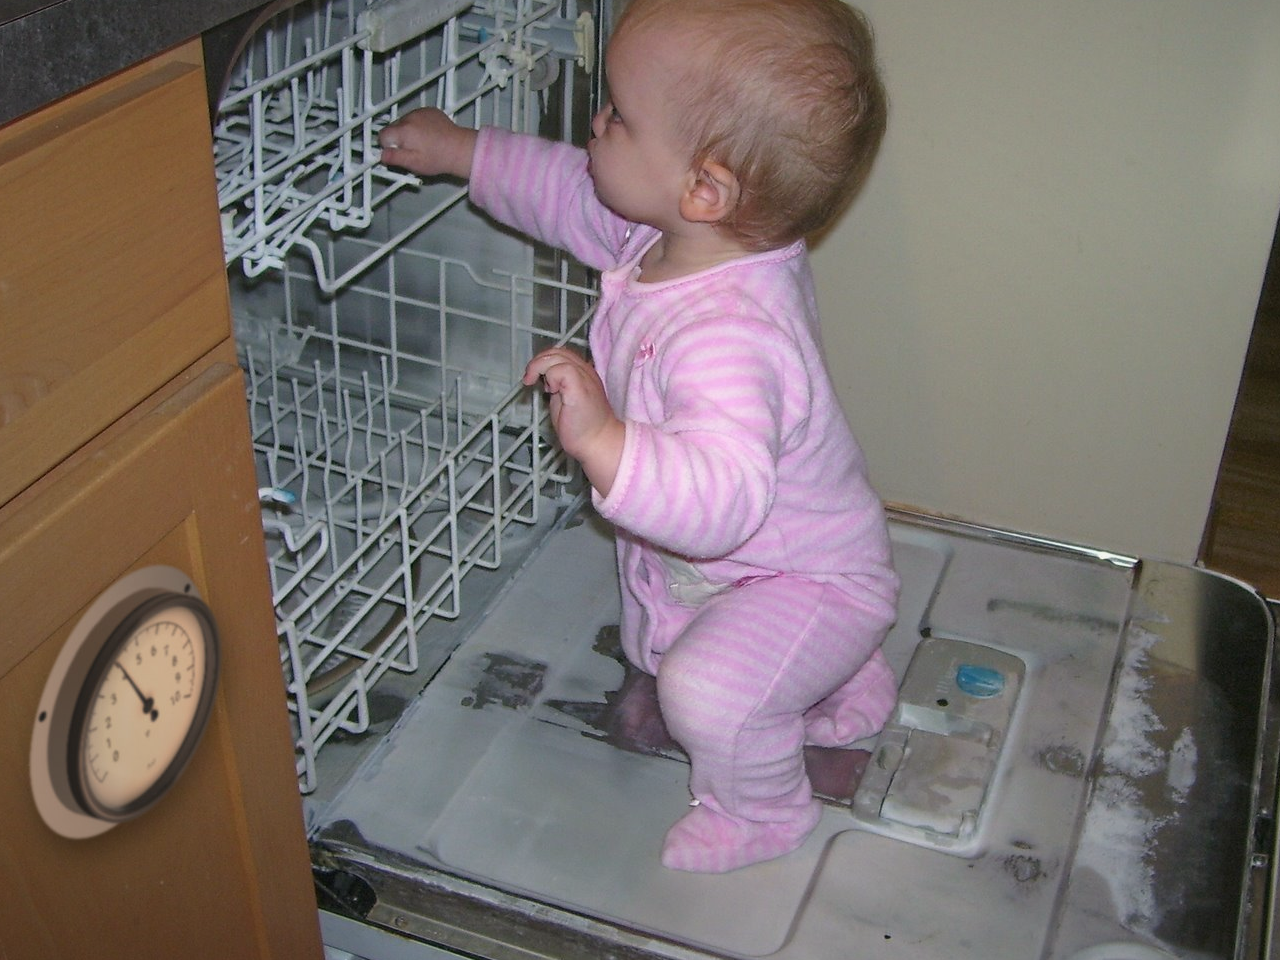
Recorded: 4 V
